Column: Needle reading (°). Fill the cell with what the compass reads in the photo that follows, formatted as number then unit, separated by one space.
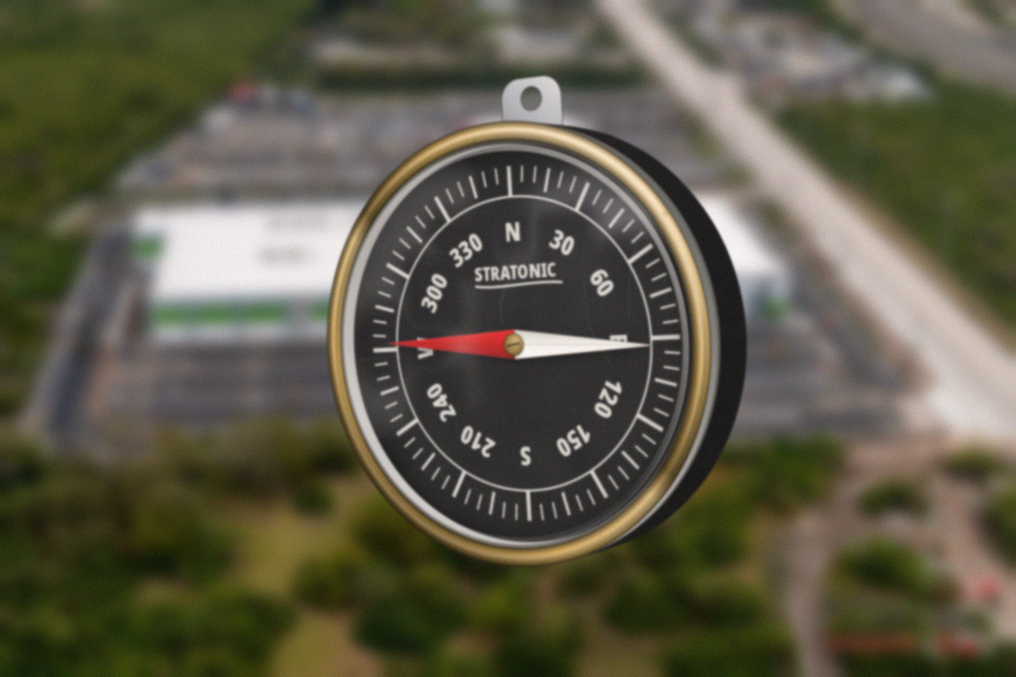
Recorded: 272.5 °
